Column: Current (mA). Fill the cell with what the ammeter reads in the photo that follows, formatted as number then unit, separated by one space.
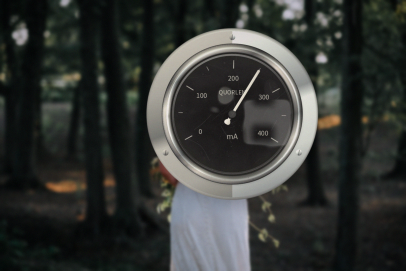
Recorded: 250 mA
